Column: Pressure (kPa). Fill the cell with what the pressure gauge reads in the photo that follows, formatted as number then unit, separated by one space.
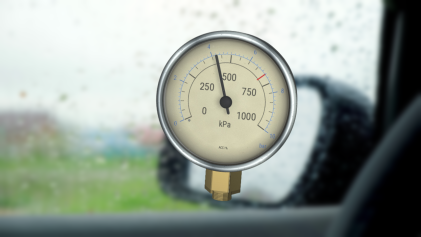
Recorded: 425 kPa
